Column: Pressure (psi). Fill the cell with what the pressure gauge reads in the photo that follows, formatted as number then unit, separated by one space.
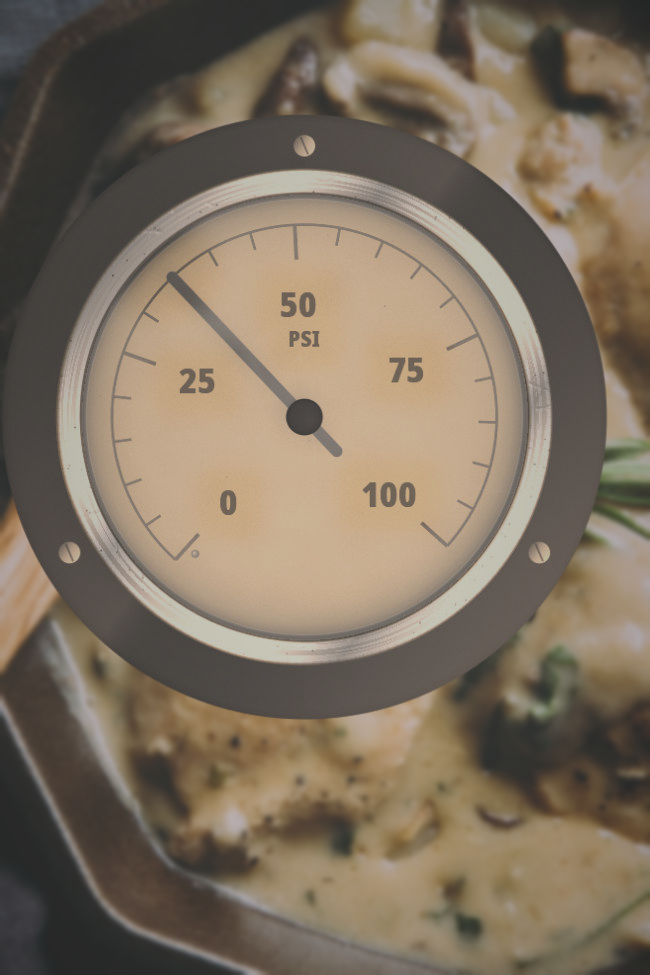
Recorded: 35 psi
